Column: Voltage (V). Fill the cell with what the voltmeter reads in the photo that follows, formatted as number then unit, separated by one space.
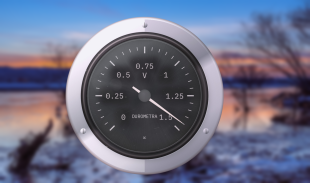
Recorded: 1.45 V
